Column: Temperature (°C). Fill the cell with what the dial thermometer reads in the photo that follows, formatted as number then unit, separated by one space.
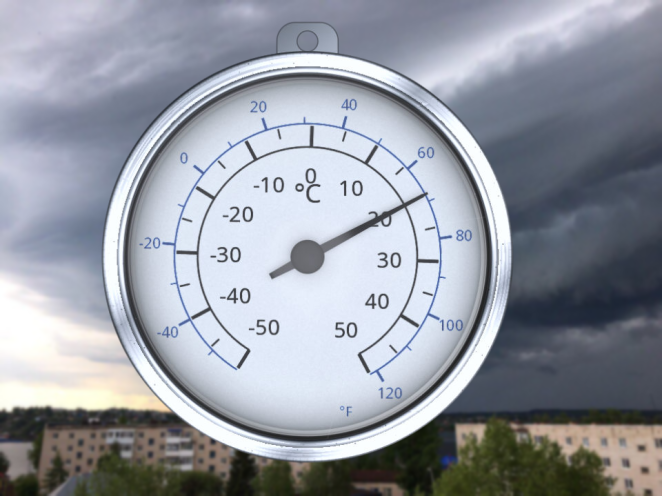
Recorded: 20 °C
